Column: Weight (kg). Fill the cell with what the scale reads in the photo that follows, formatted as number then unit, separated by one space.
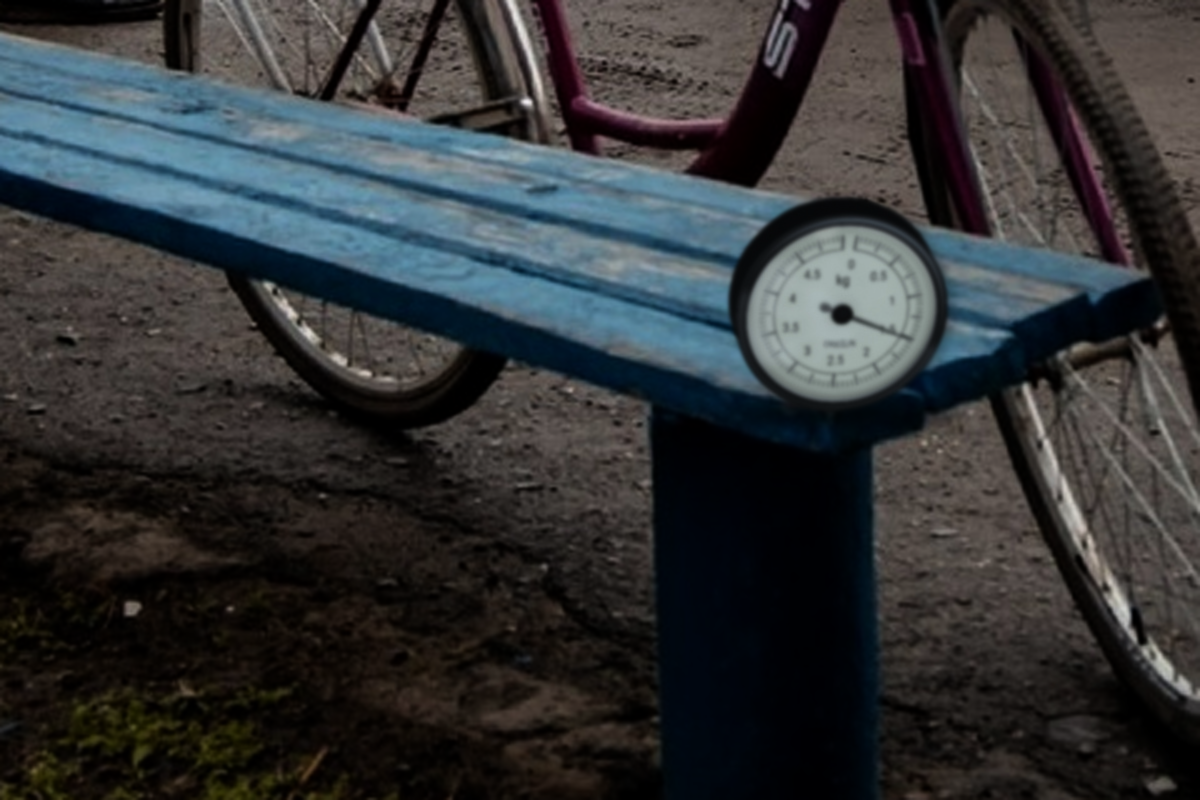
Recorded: 1.5 kg
